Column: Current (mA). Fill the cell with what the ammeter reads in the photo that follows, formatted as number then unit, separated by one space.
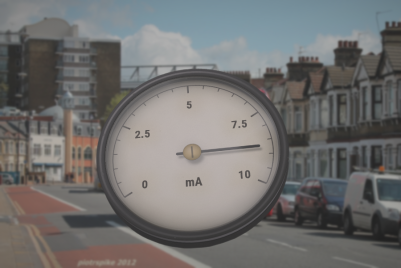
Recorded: 8.75 mA
